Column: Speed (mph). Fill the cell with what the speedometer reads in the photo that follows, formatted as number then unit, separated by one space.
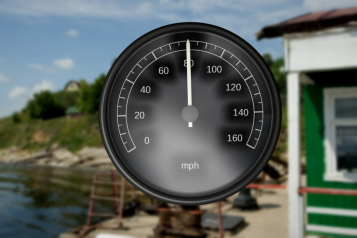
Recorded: 80 mph
